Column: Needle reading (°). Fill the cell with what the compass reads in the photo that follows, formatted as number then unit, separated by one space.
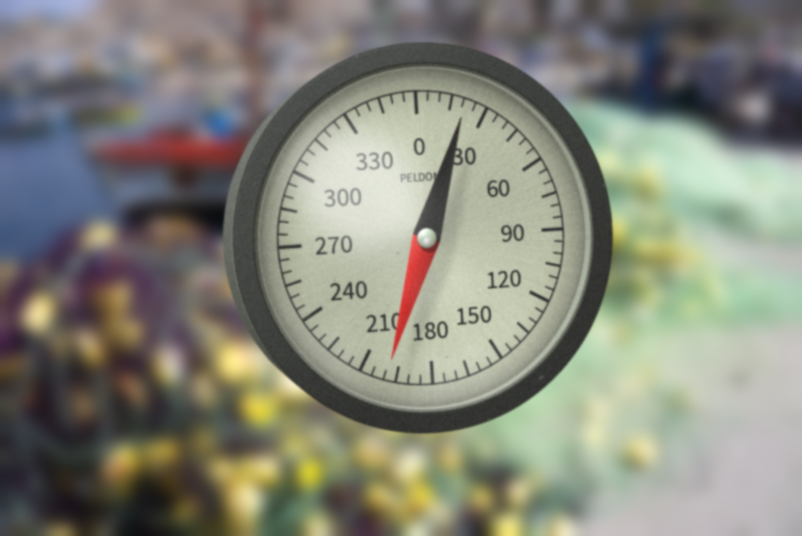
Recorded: 200 °
